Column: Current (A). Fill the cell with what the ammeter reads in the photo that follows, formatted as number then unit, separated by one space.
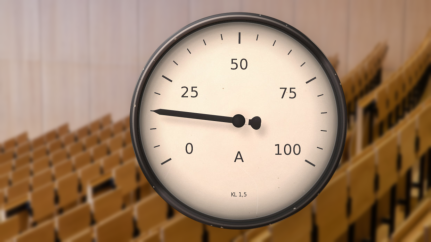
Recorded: 15 A
